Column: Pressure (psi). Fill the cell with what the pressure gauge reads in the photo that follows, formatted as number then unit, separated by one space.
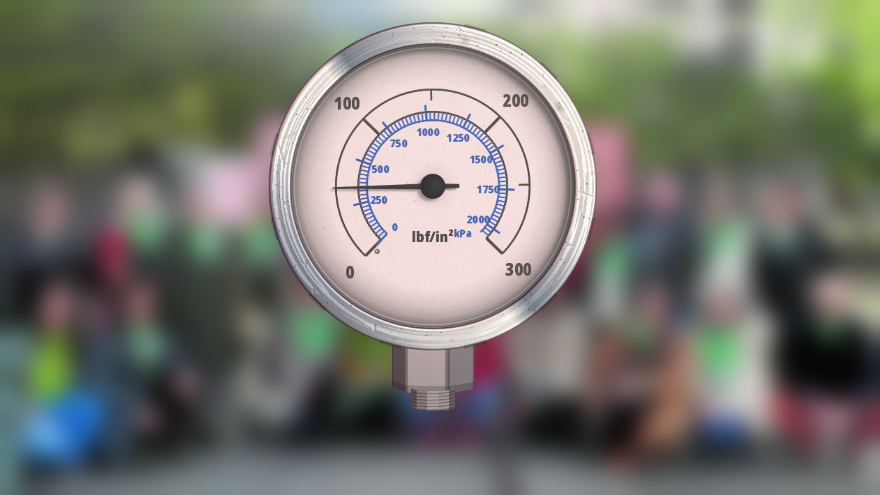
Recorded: 50 psi
